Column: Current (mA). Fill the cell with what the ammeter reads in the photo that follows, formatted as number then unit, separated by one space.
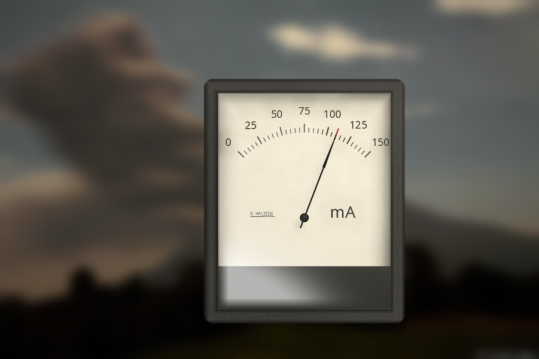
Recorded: 110 mA
